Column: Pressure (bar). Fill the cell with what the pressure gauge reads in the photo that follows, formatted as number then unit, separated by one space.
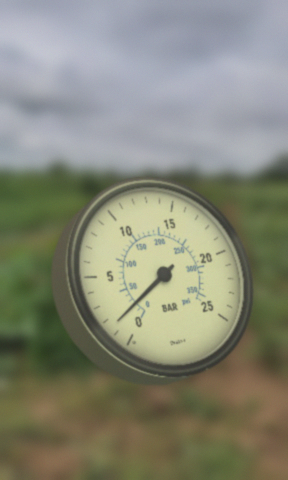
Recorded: 1.5 bar
